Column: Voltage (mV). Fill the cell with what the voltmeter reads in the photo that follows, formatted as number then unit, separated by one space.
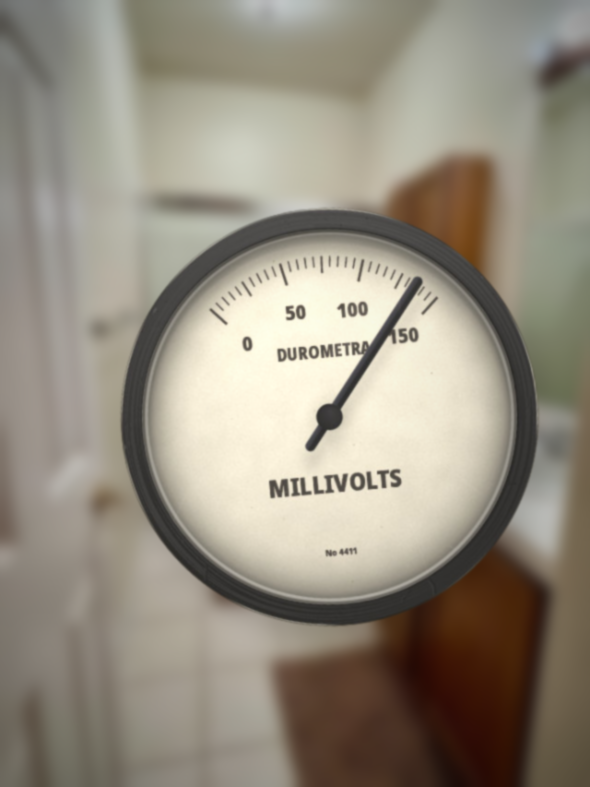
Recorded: 135 mV
